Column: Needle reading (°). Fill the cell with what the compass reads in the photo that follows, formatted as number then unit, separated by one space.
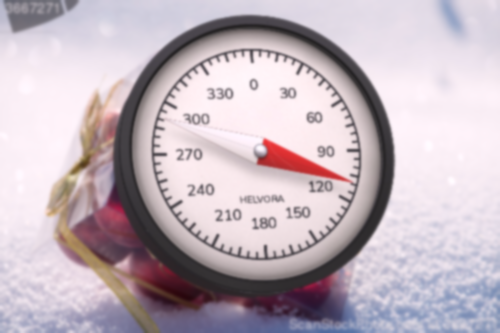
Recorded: 110 °
